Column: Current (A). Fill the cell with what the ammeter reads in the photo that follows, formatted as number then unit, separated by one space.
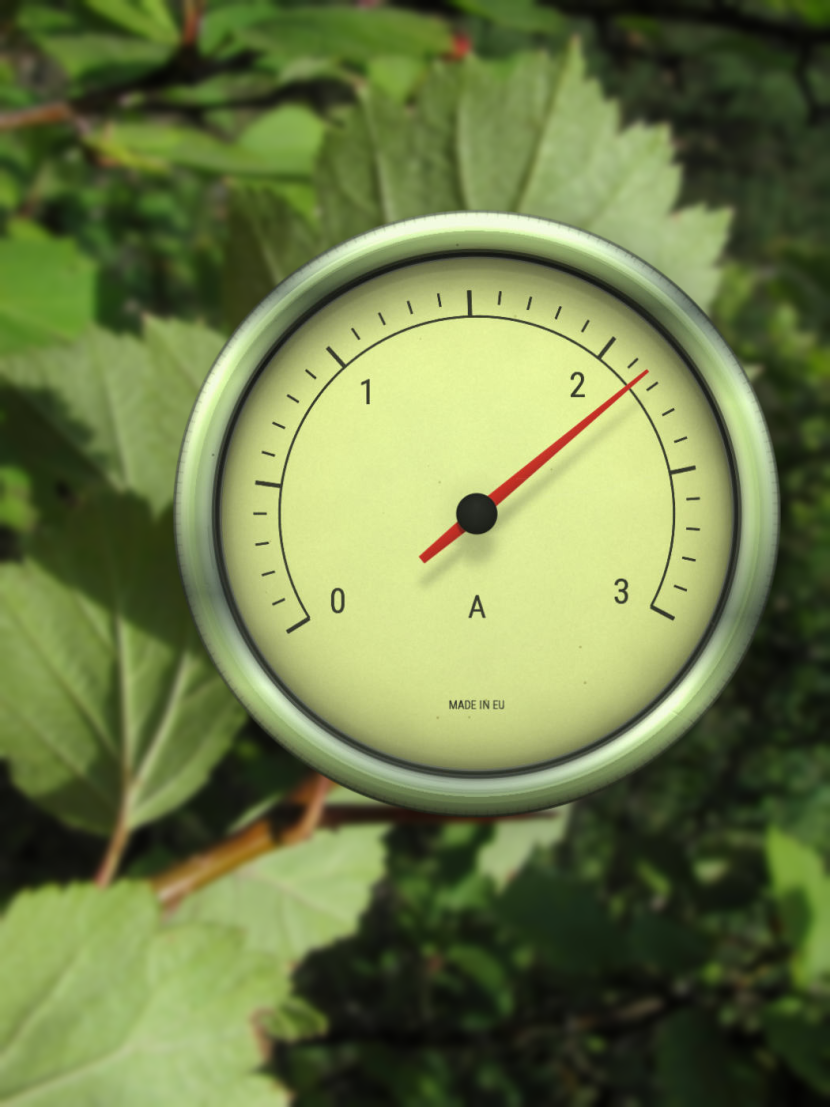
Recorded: 2.15 A
